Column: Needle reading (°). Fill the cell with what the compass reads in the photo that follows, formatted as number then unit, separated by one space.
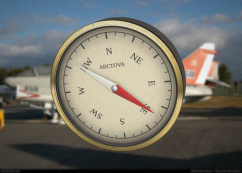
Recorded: 130 °
